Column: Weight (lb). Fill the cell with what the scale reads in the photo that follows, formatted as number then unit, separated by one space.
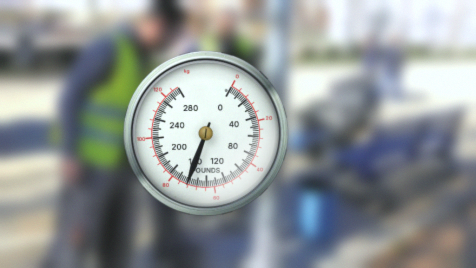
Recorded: 160 lb
